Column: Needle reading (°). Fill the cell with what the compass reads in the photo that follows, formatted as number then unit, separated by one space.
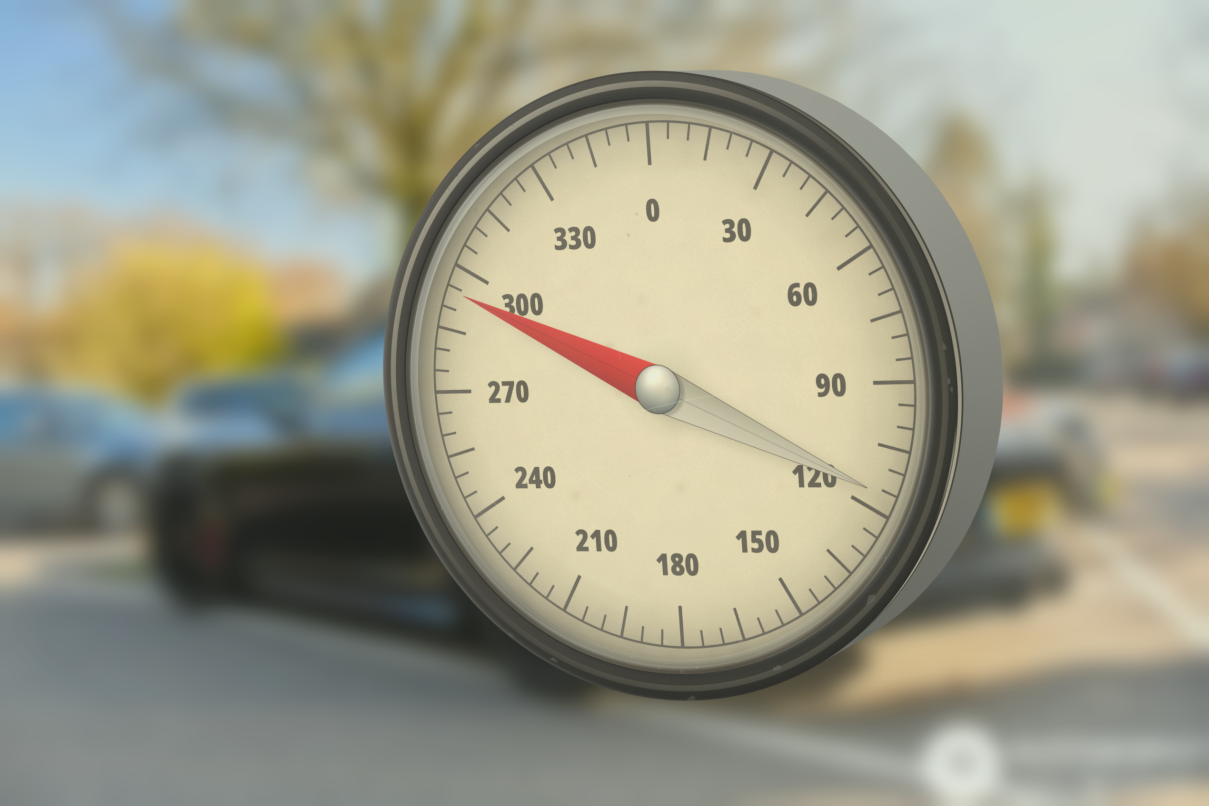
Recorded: 295 °
